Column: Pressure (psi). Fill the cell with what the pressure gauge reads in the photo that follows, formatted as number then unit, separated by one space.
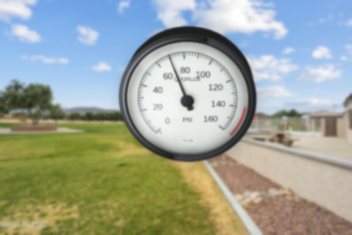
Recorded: 70 psi
